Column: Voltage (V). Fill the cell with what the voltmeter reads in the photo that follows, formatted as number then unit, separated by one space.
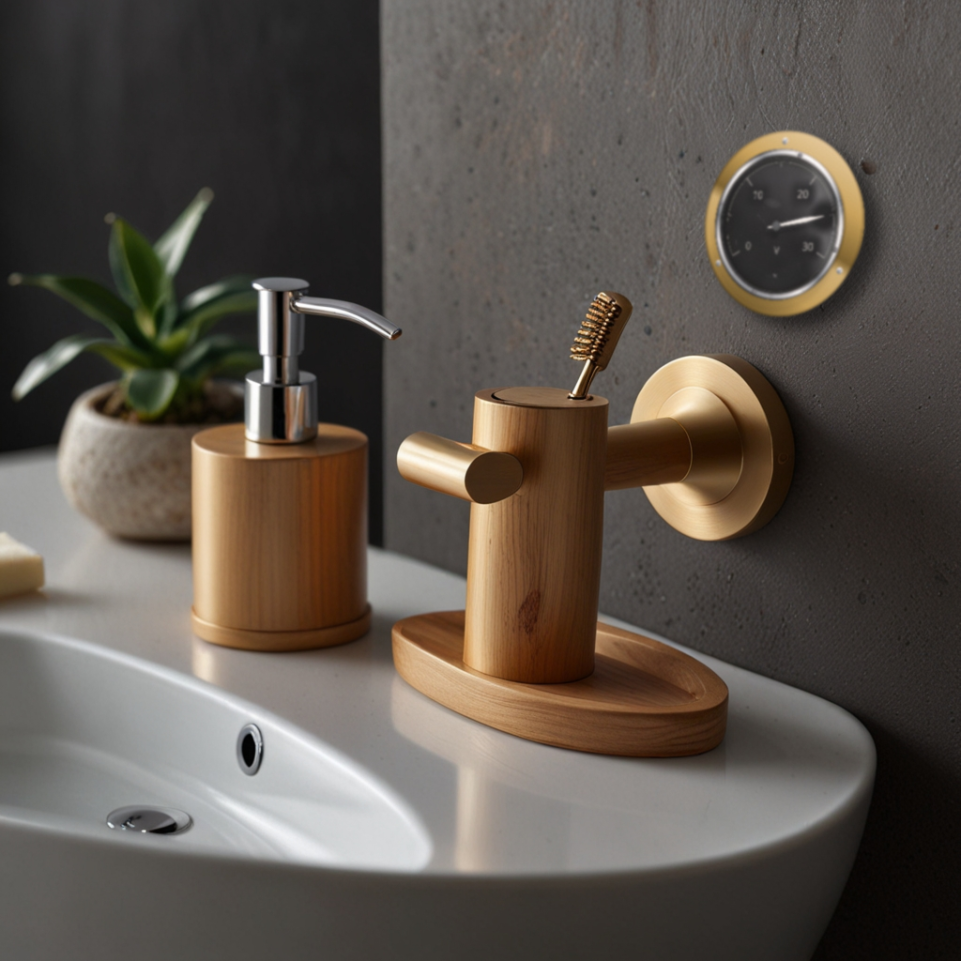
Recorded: 25 V
